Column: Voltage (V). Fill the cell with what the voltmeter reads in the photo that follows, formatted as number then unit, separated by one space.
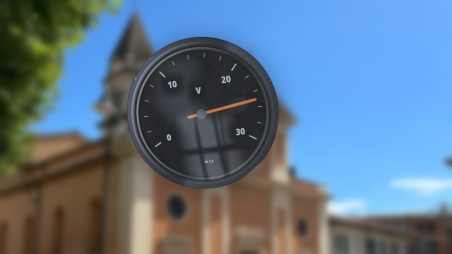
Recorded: 25 V
